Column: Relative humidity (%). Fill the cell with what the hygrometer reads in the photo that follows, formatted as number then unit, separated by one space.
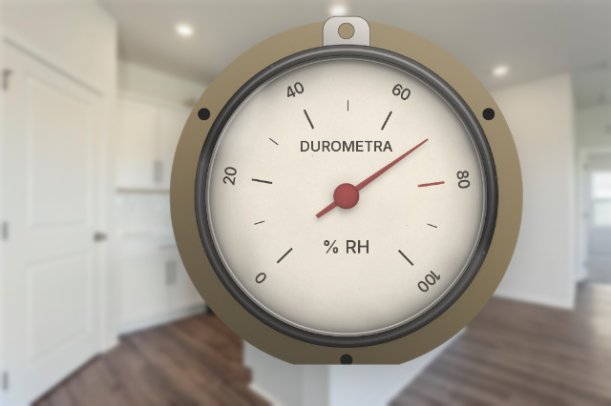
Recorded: 70 %
